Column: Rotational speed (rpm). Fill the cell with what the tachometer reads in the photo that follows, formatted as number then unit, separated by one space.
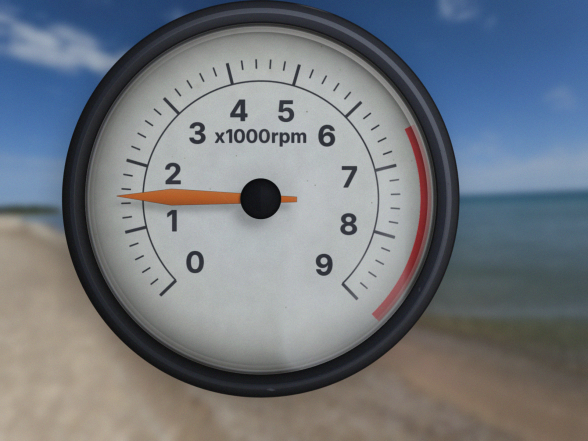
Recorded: 1500 rpm
